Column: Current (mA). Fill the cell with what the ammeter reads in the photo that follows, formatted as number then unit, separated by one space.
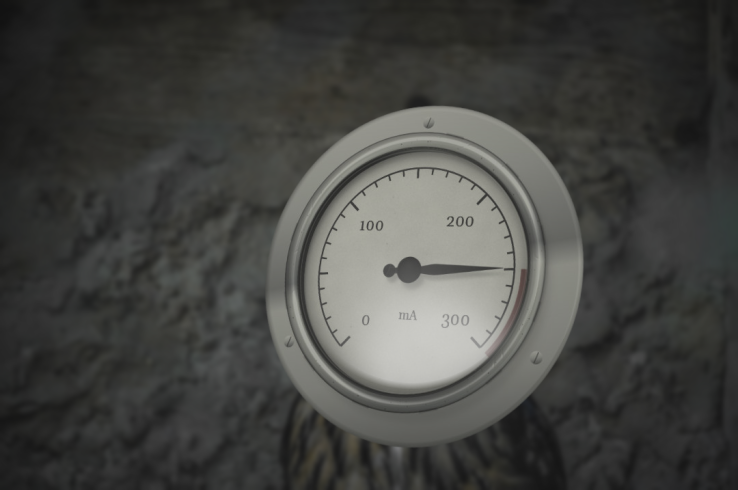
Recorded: 250 mA
